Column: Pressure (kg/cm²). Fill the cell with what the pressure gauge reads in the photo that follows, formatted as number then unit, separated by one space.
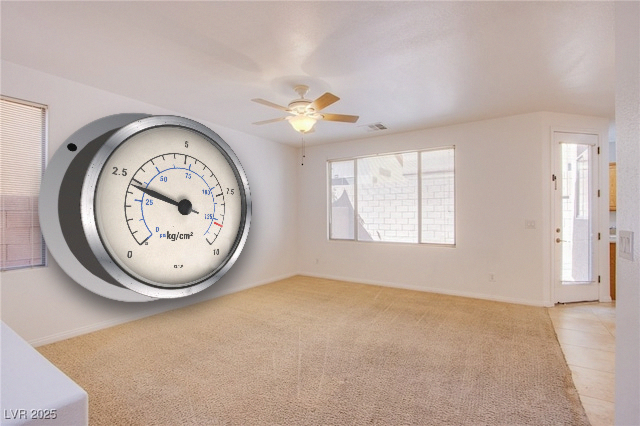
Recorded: 2.25 kg/cm²
